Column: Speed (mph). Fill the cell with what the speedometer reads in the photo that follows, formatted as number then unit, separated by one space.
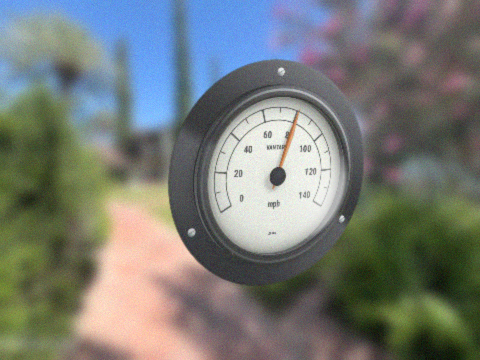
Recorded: 80 mph
